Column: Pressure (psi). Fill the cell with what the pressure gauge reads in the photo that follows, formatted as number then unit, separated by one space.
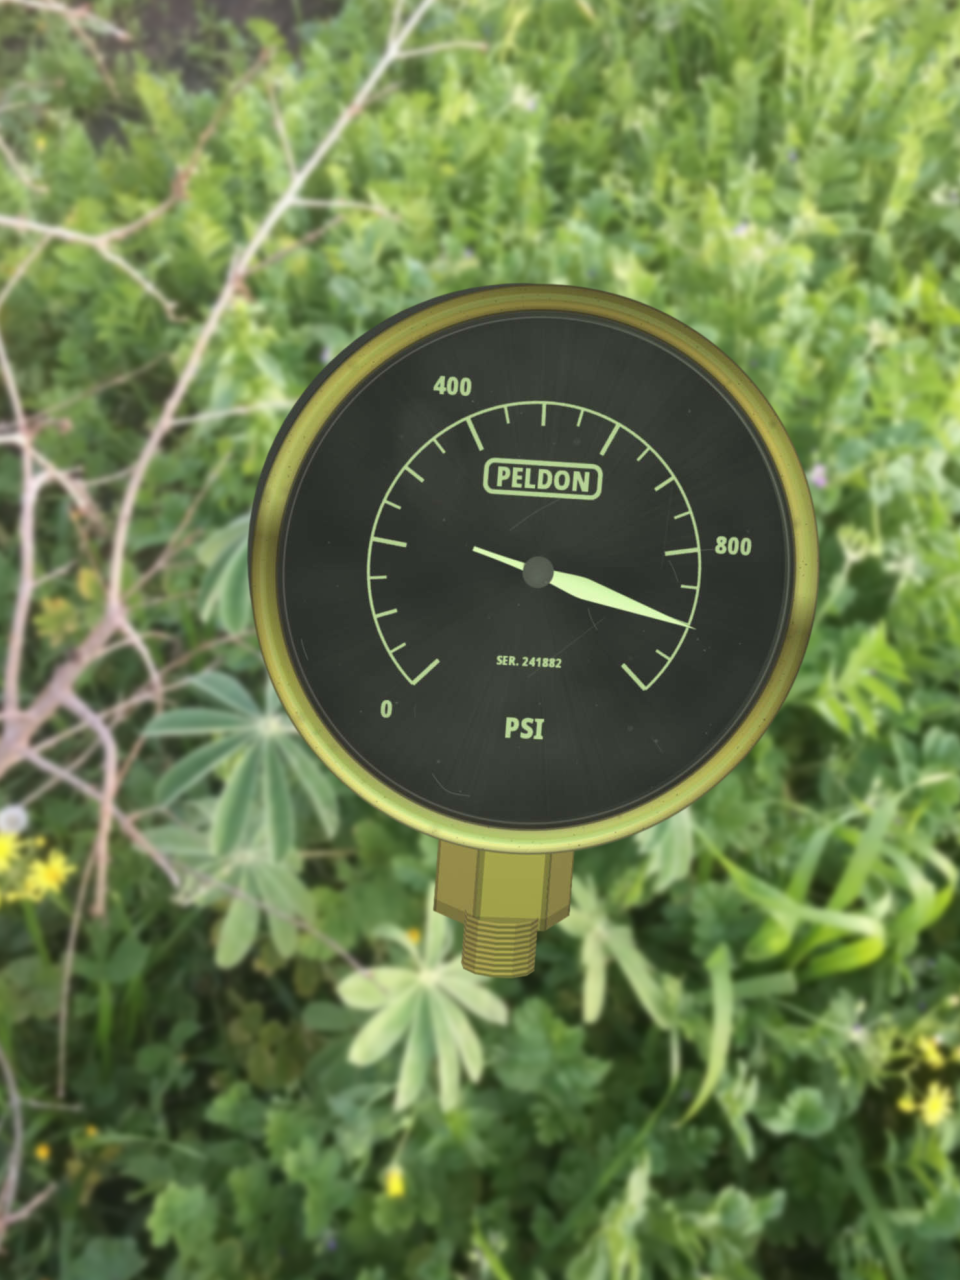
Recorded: 900 psi
